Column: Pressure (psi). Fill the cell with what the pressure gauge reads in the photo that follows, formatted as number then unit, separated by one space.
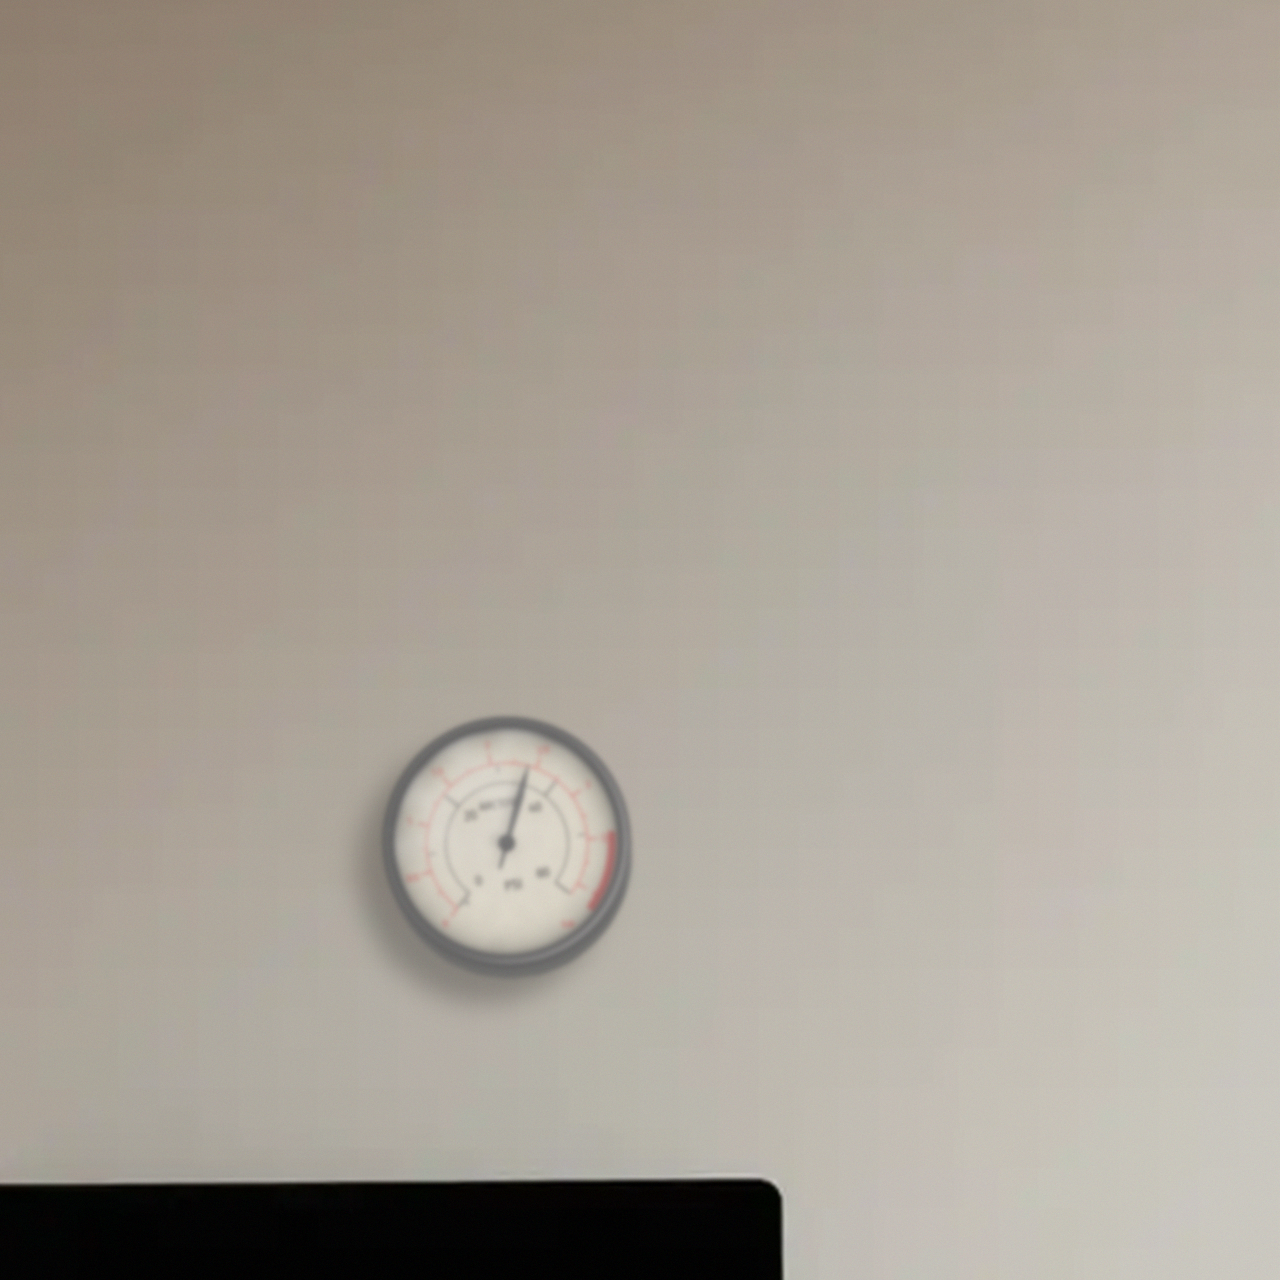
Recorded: 35 psi
